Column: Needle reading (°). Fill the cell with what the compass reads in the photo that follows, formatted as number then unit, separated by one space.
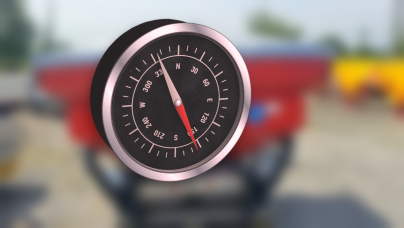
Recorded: 155 °
